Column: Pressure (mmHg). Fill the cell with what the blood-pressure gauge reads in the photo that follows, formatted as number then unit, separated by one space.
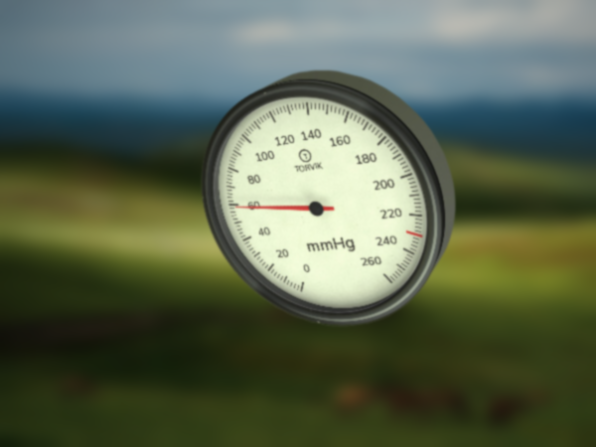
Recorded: 60 mmHg
